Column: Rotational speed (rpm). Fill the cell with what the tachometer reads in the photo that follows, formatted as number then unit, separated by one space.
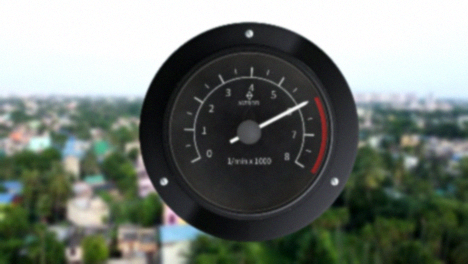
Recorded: 6000 rpm
